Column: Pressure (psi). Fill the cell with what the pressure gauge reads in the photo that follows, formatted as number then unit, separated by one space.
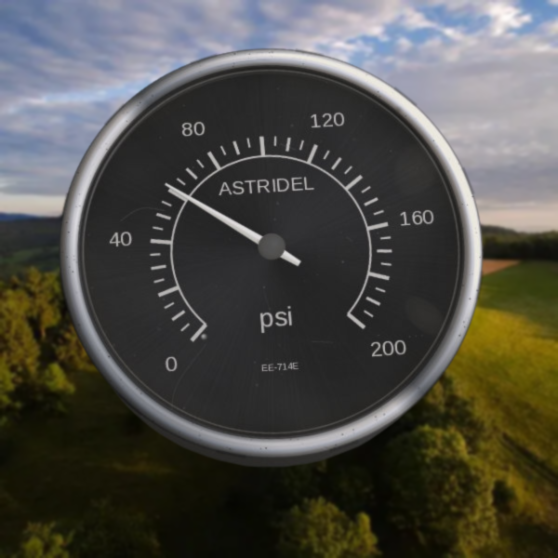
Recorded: 60 psi
